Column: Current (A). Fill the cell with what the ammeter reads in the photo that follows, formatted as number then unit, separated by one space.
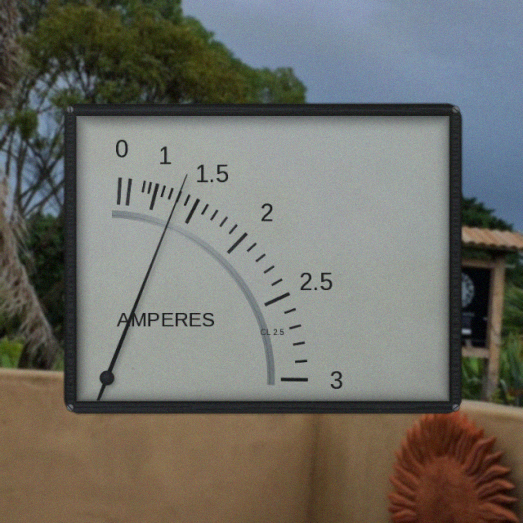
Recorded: 1.3 A
